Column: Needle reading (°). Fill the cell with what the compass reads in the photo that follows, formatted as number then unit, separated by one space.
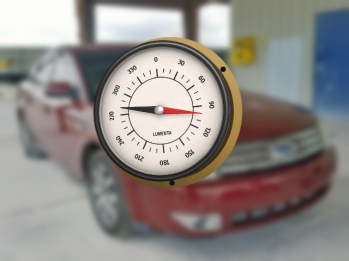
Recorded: 100 °
